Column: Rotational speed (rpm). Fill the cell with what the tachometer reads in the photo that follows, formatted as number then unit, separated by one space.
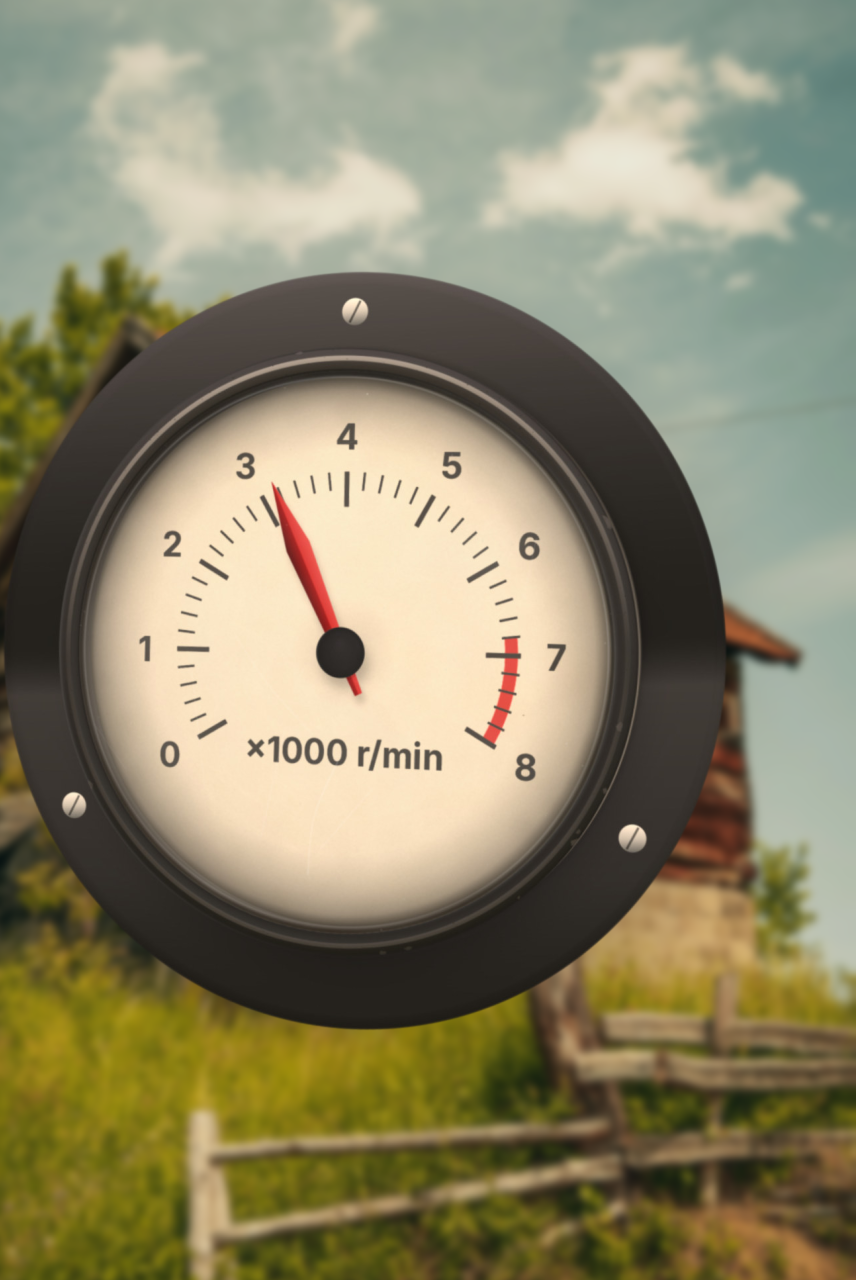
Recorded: 3200 rpm
